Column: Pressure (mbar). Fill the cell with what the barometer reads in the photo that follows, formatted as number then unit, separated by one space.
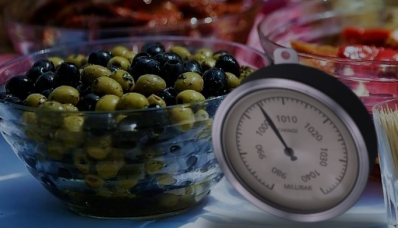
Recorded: 1005 mbar
